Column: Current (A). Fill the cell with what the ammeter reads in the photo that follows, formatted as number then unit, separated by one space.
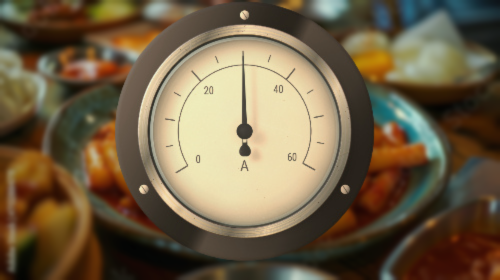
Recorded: 30 A
